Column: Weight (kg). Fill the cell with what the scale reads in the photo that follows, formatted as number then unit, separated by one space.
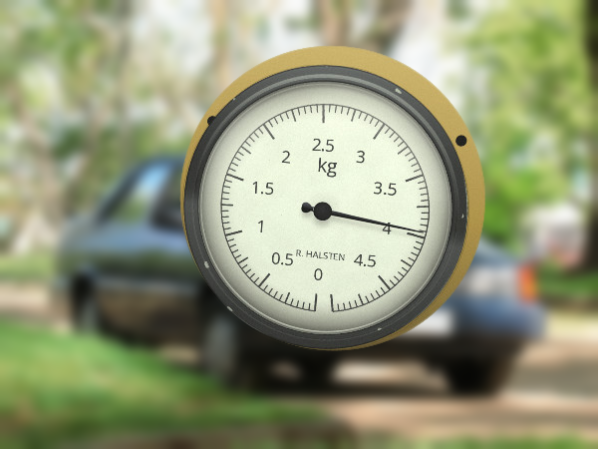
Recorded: 3.95 kg
